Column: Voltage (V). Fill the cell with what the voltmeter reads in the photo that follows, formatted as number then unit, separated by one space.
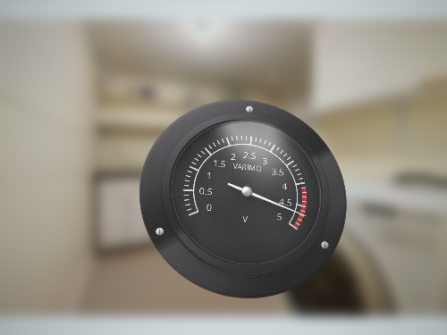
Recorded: 4.7 V
